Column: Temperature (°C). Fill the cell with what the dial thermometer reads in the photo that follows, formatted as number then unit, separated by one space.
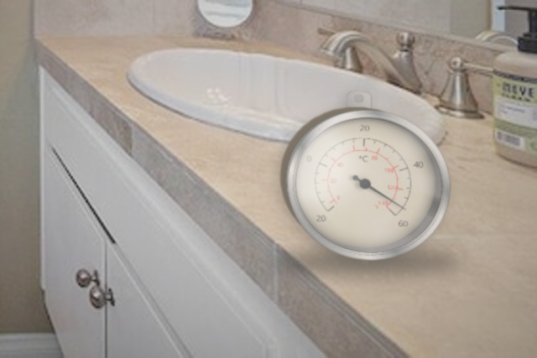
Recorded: 56 °C
